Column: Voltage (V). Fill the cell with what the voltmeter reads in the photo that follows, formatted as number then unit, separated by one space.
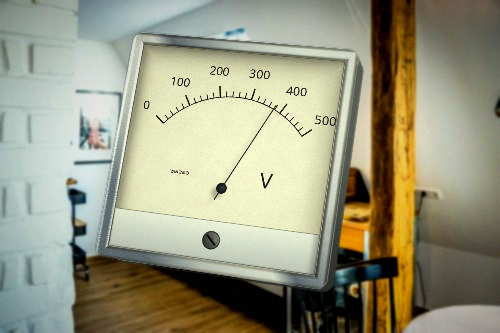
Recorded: 380 V
